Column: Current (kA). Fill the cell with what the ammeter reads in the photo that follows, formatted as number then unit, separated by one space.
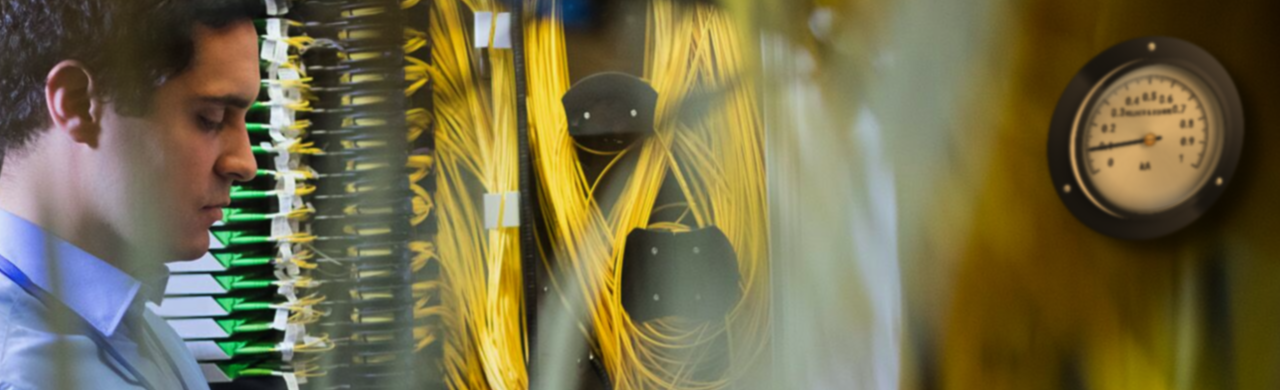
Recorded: 0.1 kA
